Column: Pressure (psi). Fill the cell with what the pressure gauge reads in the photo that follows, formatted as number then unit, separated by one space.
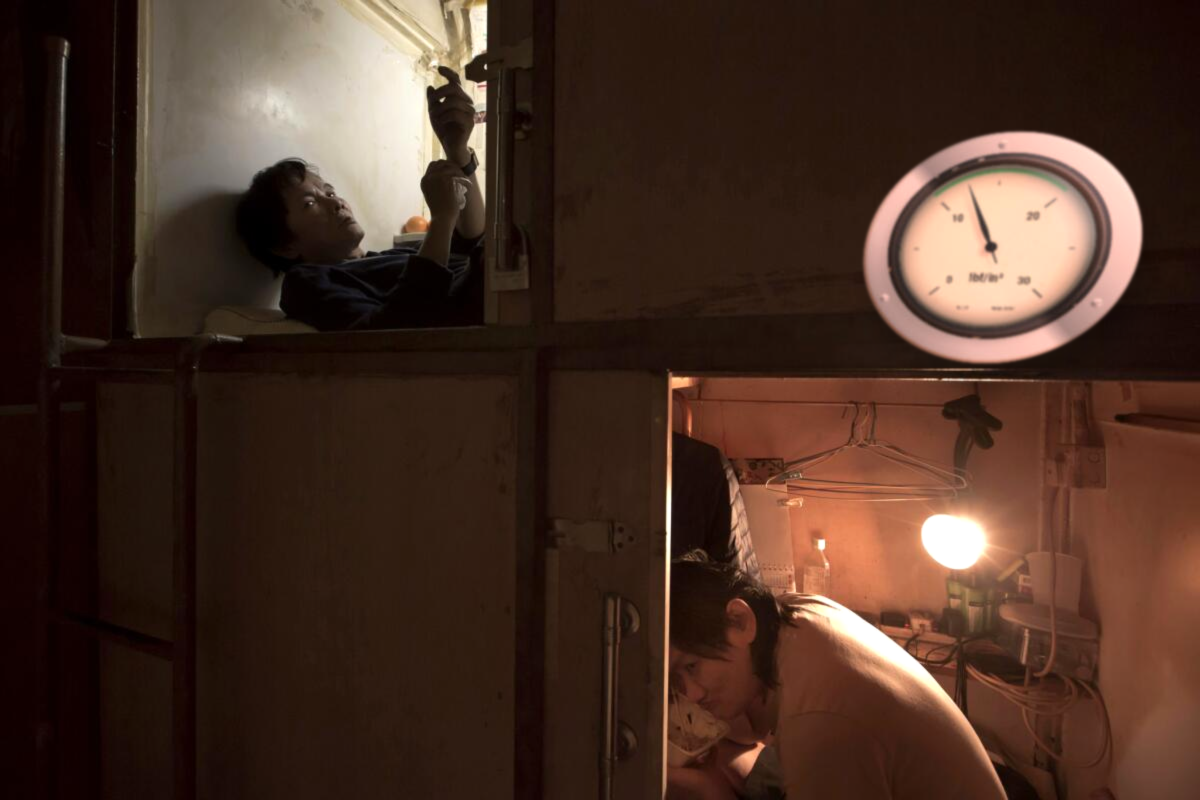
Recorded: 12.5 psi
